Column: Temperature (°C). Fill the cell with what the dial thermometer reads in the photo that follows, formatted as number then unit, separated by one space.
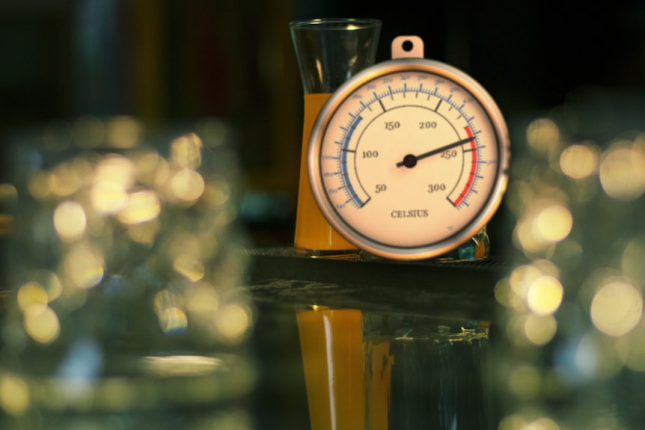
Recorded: 240 °C
